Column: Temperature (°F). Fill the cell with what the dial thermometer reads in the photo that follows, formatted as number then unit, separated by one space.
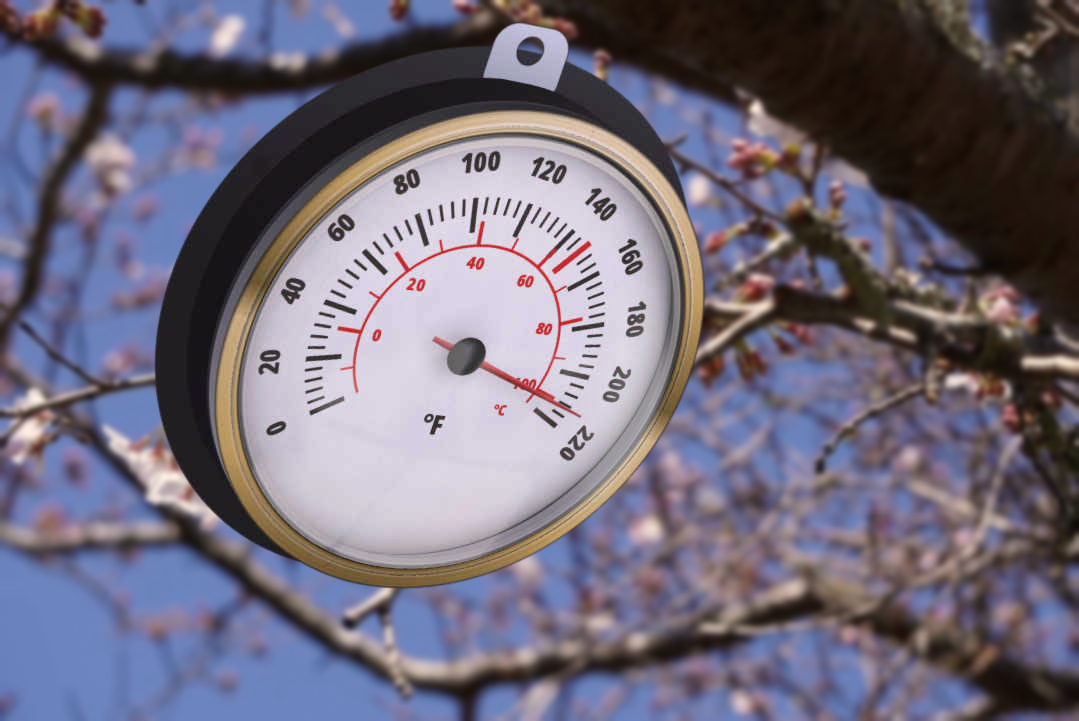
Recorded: 212 °F
